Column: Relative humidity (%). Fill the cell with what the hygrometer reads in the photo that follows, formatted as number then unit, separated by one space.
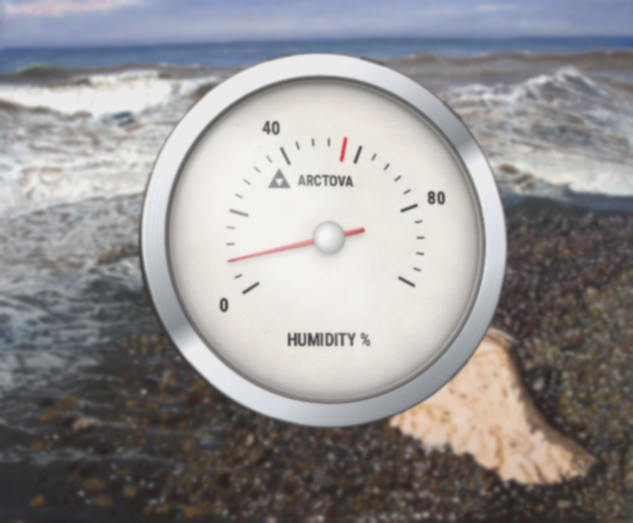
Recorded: 8 %
